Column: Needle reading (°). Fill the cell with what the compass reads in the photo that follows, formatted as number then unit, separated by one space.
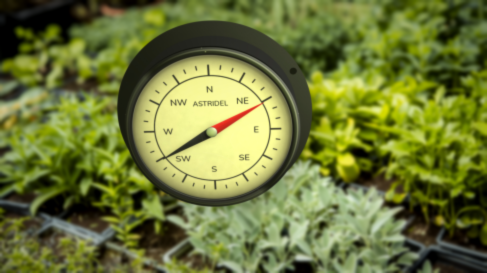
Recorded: 60 °
